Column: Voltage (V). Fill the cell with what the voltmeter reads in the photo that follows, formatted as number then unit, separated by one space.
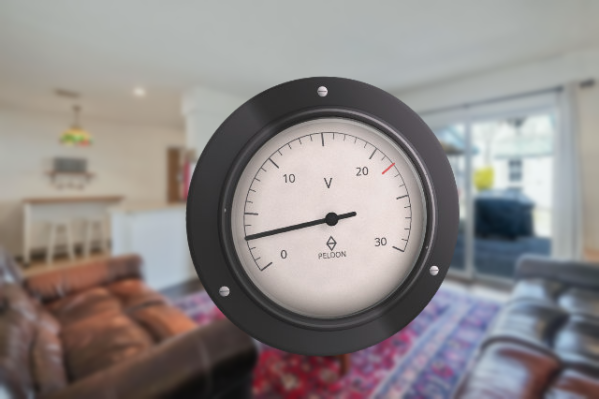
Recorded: 3 V
